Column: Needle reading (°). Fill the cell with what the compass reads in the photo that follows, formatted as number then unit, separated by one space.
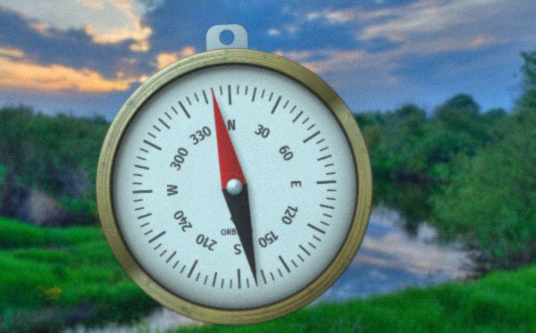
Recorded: 350 °
